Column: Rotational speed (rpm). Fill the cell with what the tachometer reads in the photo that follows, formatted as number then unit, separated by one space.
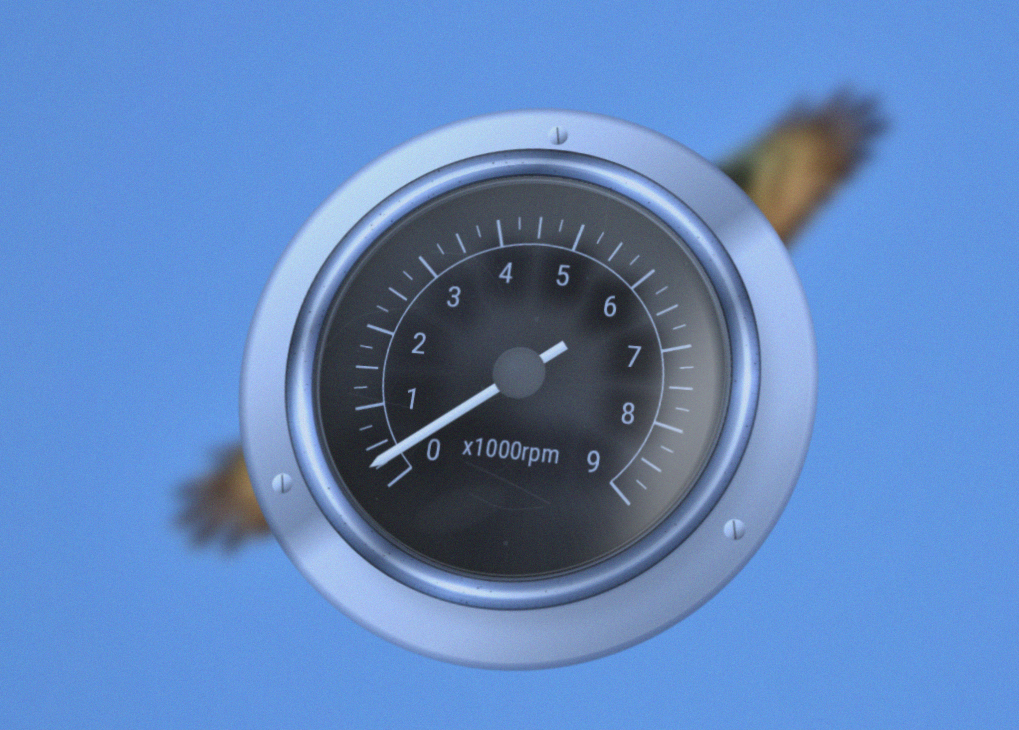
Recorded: 250 rpm
